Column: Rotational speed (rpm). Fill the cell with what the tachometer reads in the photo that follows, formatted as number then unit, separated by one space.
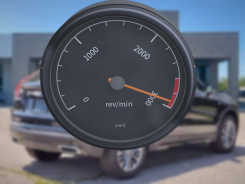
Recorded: 2900 rpm
